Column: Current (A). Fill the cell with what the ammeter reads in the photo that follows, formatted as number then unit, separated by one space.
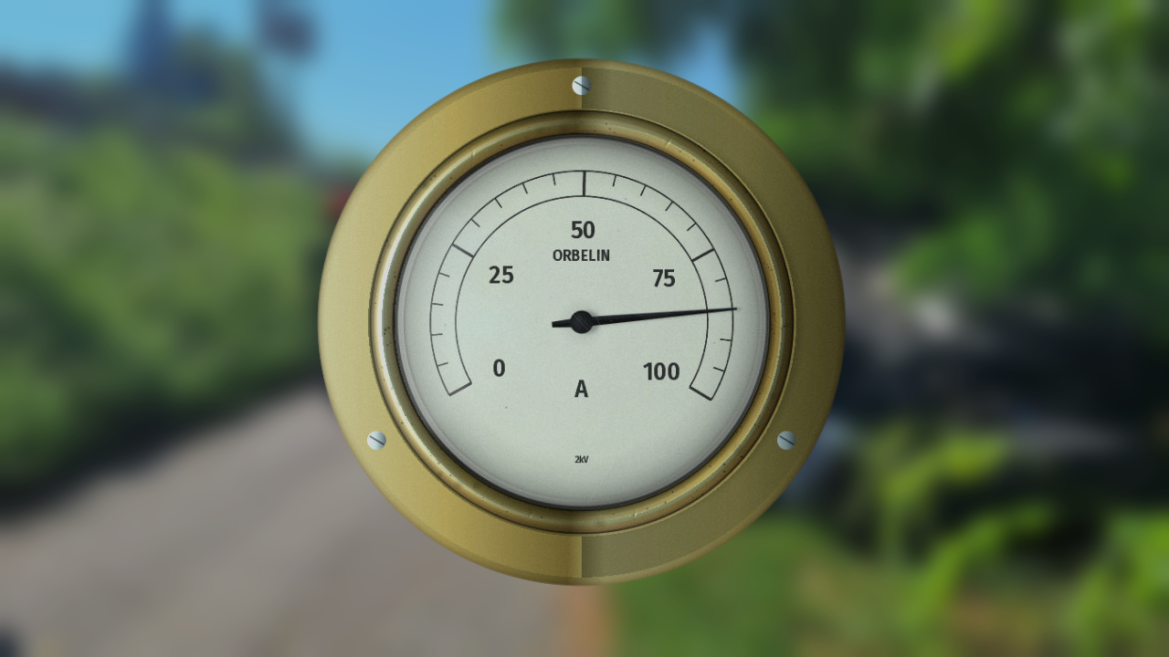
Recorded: 85 A
